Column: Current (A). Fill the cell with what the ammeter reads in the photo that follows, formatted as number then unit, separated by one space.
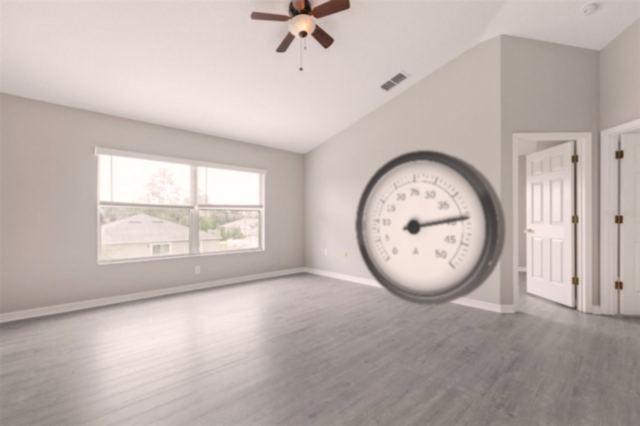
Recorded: 40 A
